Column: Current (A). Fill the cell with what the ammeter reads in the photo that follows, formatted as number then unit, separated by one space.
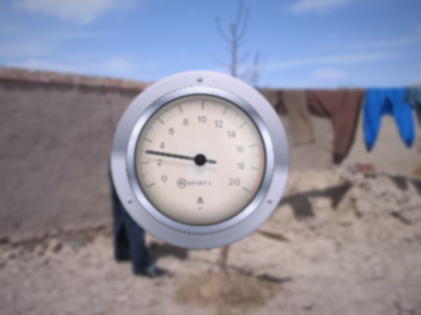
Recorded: 3 A
